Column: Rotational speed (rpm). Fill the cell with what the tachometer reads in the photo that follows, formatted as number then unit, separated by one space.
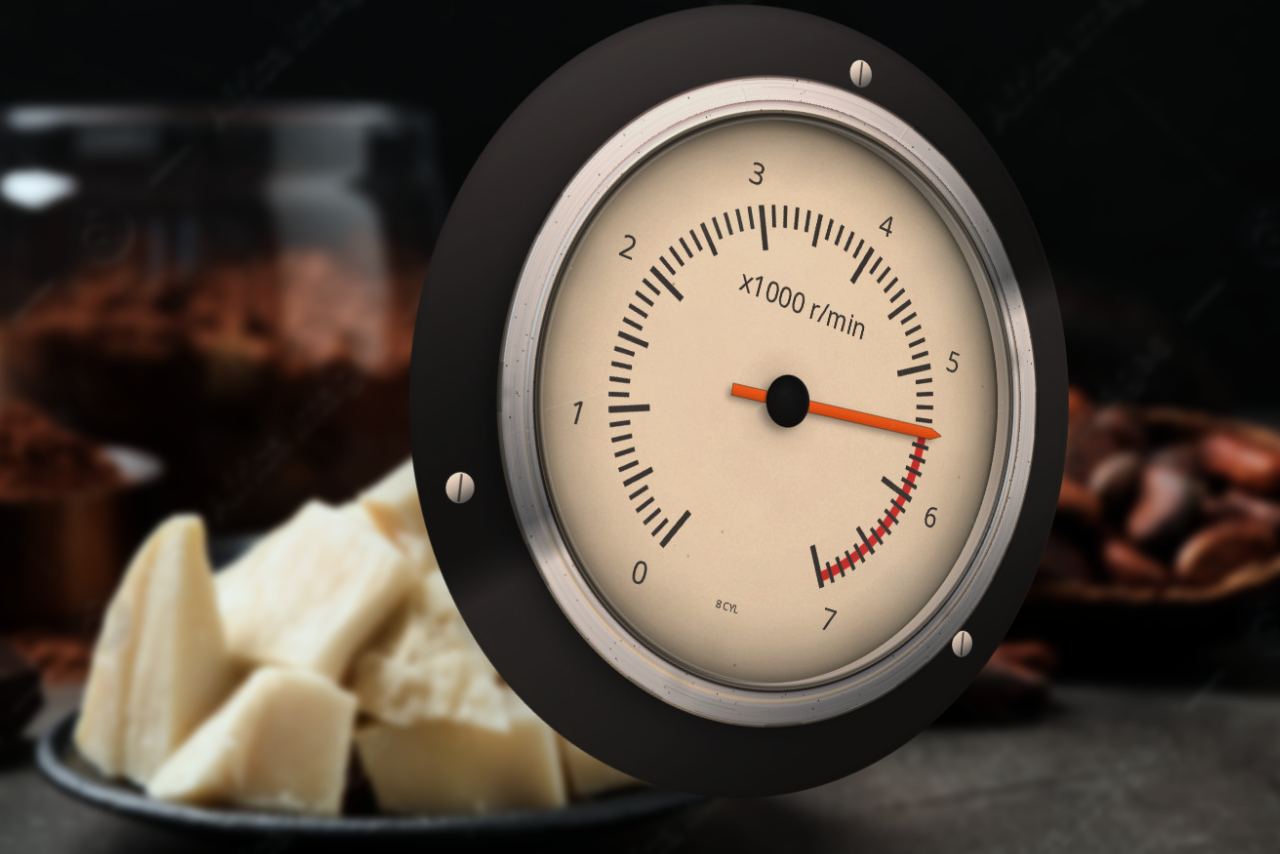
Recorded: 5500 rpm
